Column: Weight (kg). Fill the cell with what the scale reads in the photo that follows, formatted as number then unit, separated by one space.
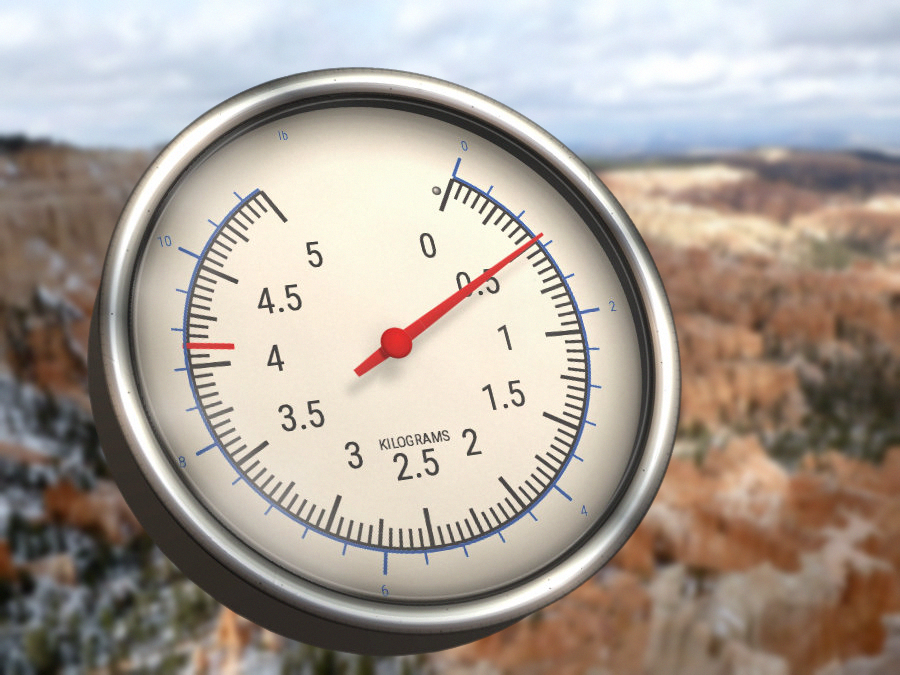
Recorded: 0.5 kg
